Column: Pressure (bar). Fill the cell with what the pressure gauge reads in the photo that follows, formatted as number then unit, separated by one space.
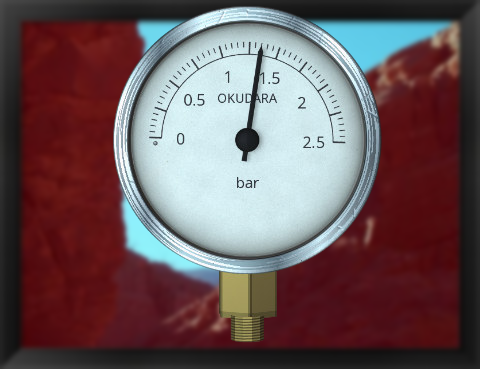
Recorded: 1.35 bar
